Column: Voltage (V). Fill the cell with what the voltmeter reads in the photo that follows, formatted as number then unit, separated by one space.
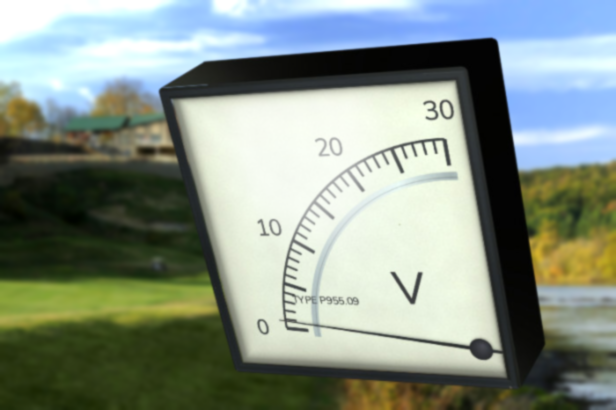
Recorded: 1 V
